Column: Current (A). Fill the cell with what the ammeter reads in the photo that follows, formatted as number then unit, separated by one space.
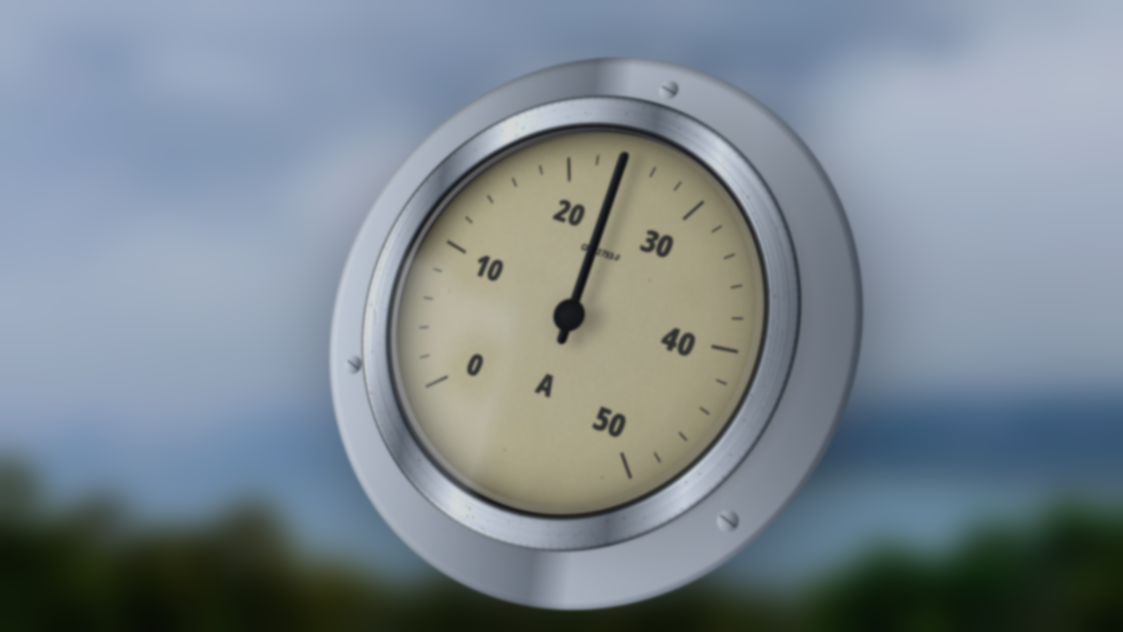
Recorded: 24 A
